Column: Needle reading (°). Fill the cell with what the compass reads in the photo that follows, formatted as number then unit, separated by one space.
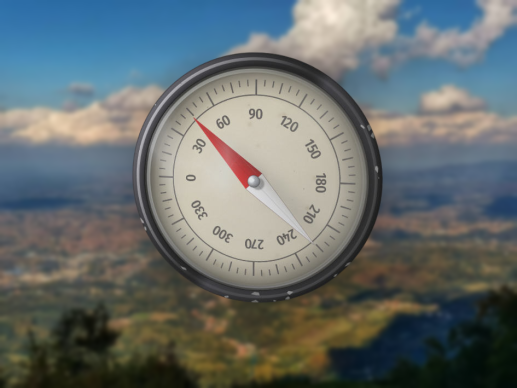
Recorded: 45 °
